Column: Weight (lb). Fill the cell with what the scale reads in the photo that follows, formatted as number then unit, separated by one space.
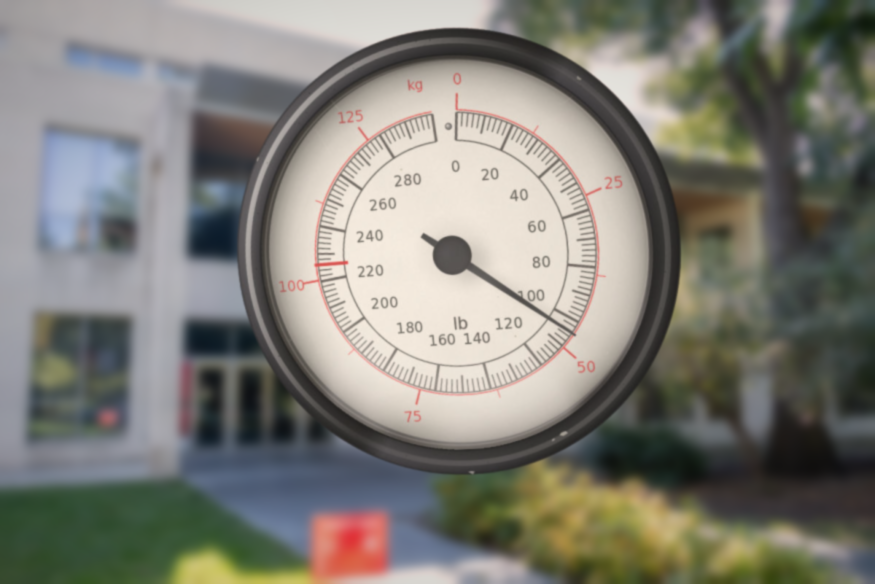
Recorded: 104 lb
